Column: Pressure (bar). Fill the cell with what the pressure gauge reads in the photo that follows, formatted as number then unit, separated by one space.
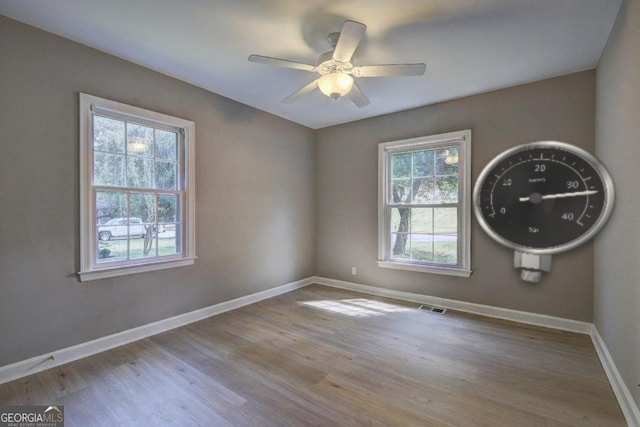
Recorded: 33 bar
